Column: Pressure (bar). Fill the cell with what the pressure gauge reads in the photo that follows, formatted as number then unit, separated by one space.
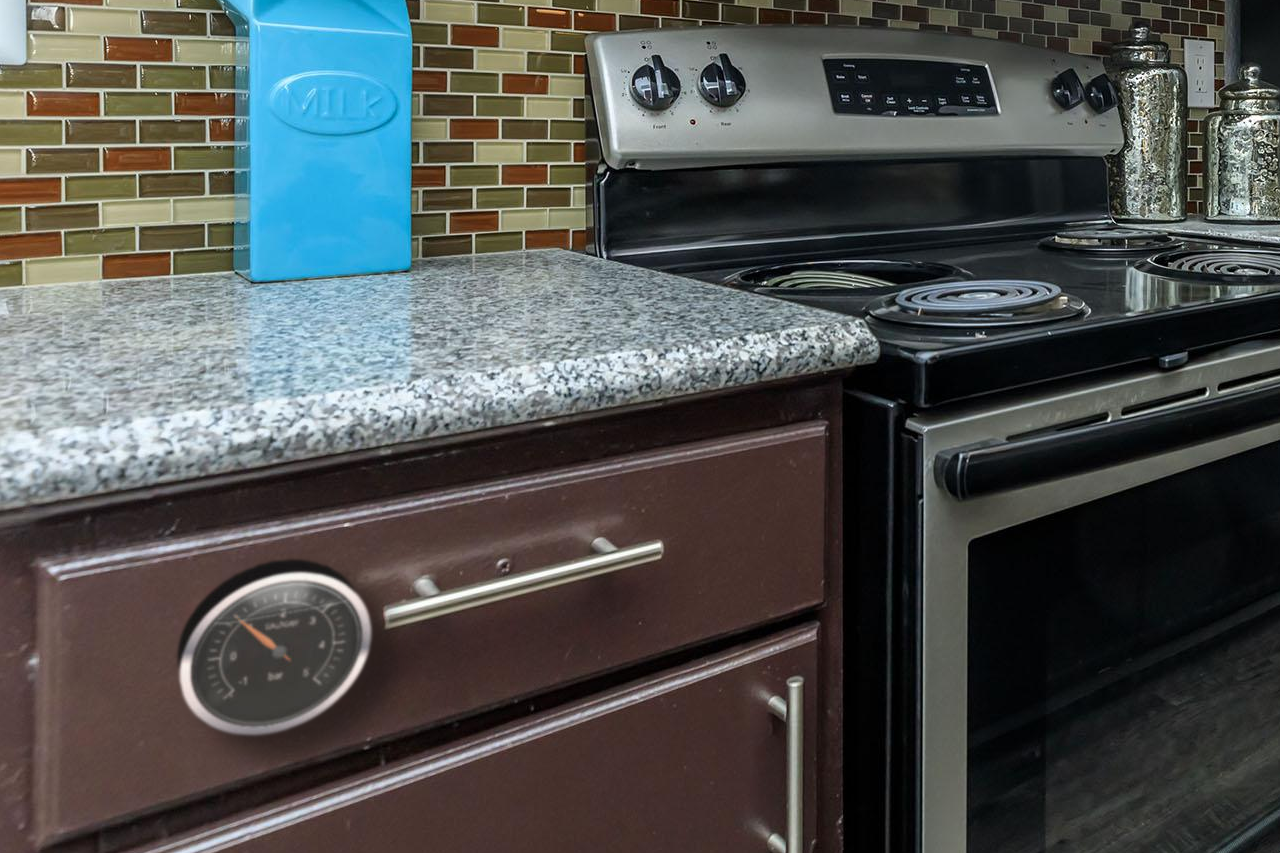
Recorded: 1 bar
